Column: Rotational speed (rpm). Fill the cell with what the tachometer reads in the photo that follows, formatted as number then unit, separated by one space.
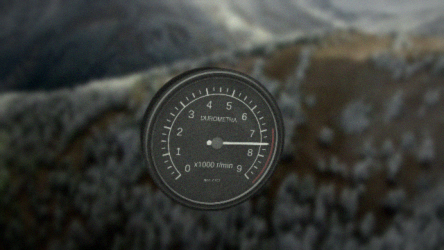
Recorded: 7500 rpm
